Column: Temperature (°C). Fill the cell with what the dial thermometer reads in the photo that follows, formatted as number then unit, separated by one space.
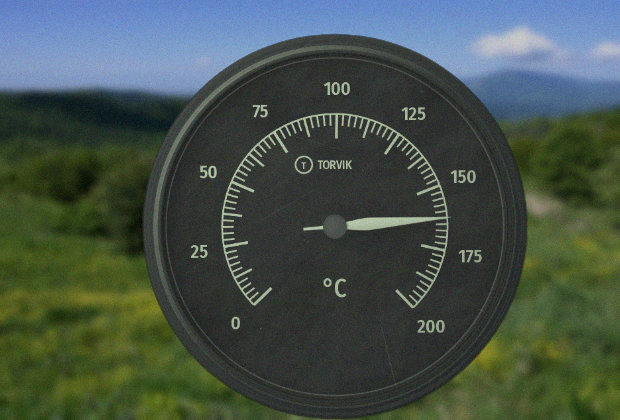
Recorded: 162.5 °C
